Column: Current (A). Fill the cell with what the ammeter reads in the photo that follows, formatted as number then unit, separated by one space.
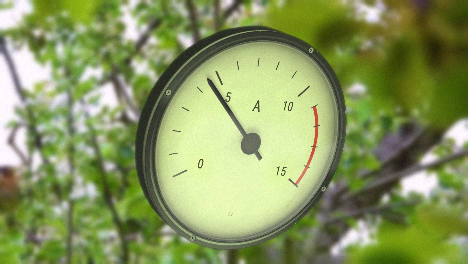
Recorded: 4.5 A
